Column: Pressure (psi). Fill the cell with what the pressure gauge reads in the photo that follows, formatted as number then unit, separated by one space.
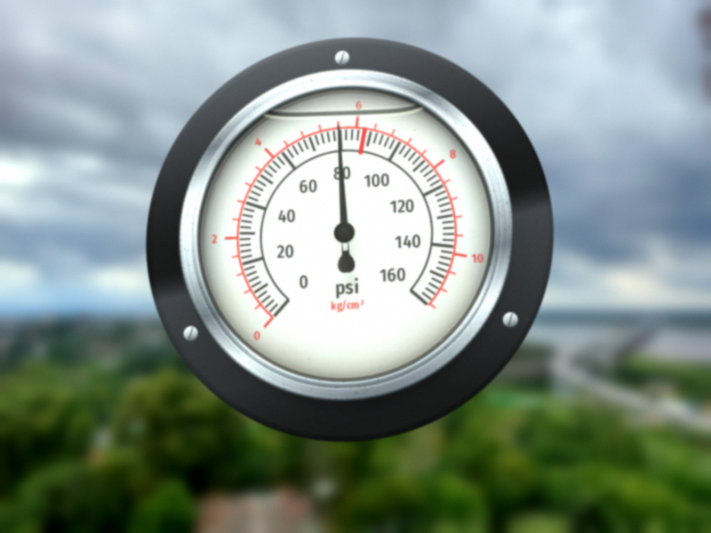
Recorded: 80 psi
